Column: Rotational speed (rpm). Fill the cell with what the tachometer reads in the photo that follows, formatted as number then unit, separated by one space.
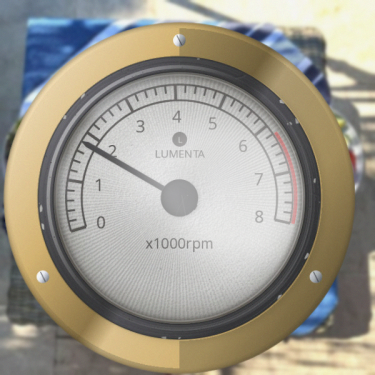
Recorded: 1800 rpm
